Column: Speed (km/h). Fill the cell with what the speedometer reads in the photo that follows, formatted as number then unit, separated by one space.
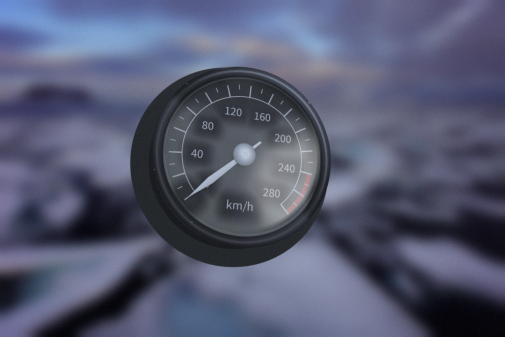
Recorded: 0 km/h
